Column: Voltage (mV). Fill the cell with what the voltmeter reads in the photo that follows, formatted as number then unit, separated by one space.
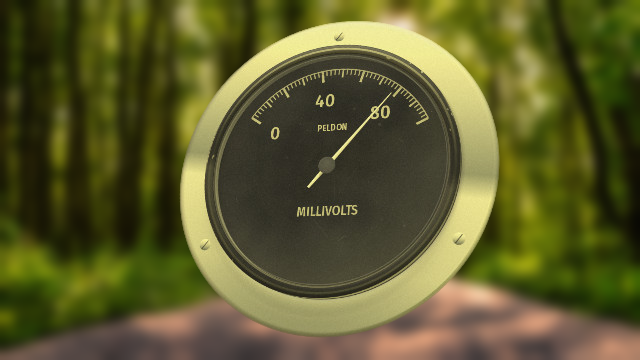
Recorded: 80 mV
